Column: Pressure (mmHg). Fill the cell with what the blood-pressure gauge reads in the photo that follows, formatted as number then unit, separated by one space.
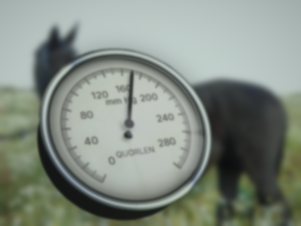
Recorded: 170 mmHg
